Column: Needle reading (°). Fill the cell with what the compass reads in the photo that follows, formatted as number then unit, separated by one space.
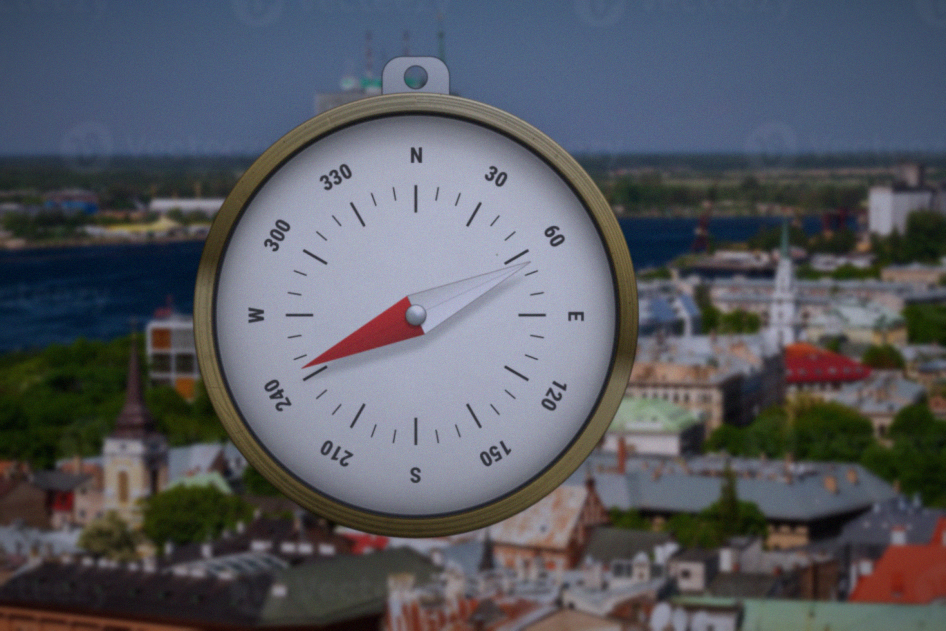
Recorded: 245 °
